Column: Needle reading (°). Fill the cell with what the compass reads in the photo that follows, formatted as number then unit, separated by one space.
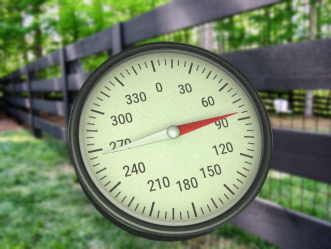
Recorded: 85 °
